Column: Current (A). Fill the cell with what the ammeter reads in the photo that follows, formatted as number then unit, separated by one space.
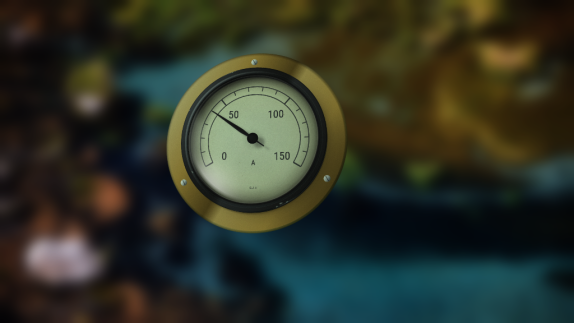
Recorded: 40 A
